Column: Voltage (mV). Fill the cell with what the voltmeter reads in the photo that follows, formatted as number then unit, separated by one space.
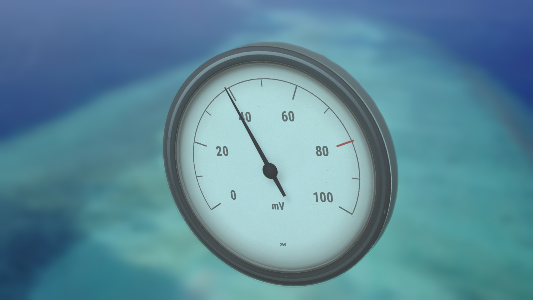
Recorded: 40 mV
